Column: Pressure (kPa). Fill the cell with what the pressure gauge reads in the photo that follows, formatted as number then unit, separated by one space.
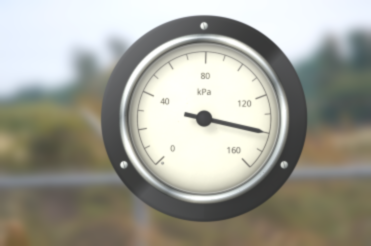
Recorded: 140 kPa
